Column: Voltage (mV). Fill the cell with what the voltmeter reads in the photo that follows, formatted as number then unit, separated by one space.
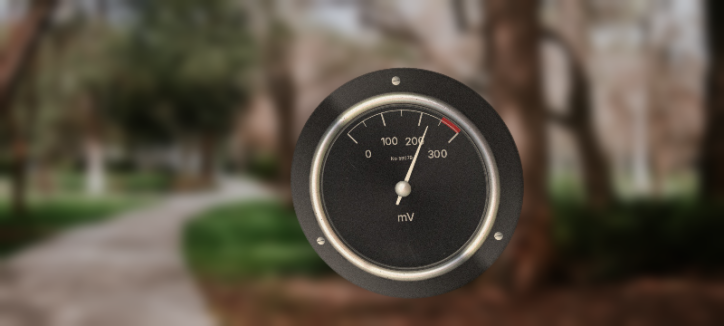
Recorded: 225 mV
